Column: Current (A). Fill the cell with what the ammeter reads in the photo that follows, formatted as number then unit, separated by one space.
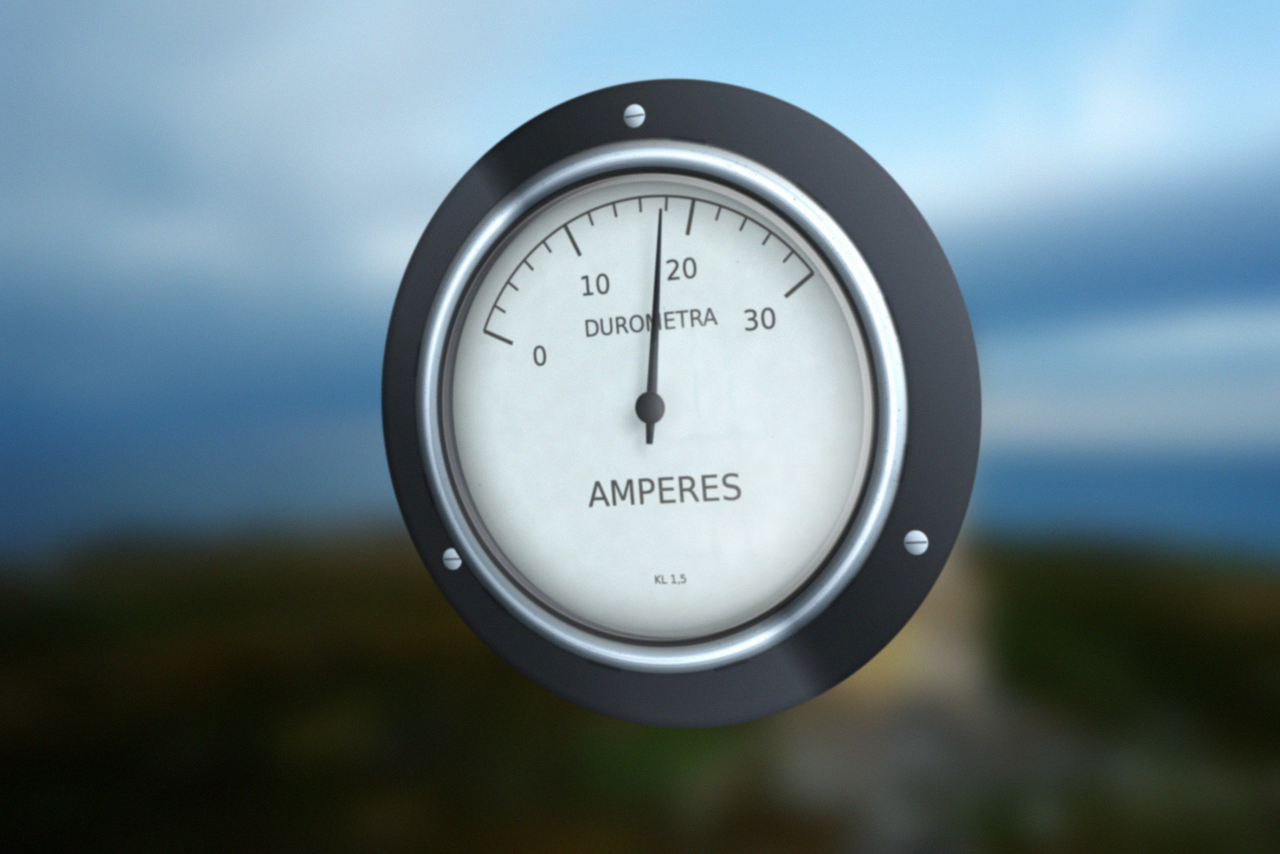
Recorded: 18 A
